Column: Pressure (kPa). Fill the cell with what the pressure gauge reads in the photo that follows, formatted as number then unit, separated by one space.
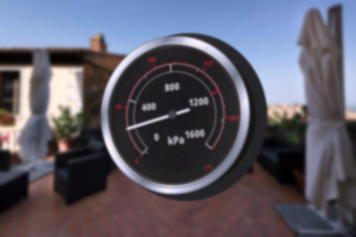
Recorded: 200 kPa
